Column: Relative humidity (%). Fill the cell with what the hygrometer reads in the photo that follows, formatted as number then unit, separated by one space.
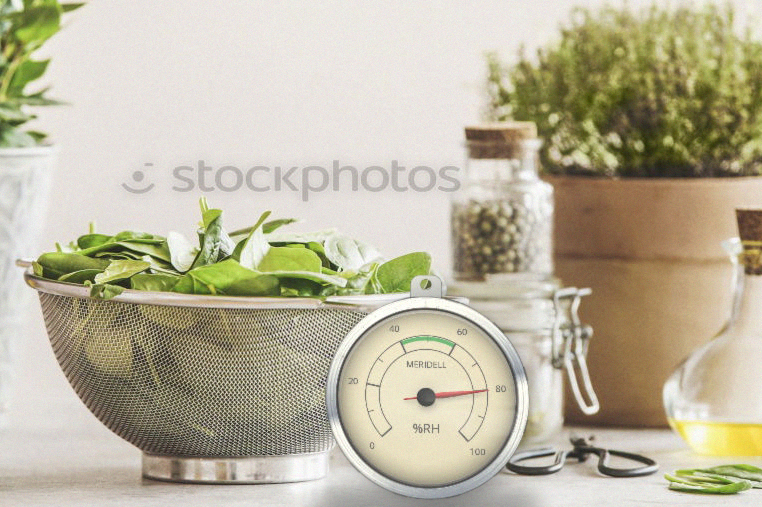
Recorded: 80 %
